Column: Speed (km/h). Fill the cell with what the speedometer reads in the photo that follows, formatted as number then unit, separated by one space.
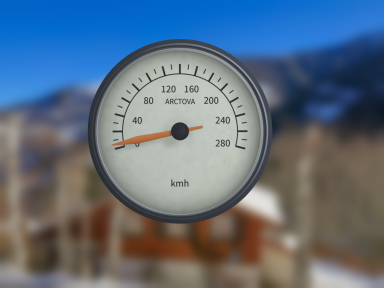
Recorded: 5 km/h
